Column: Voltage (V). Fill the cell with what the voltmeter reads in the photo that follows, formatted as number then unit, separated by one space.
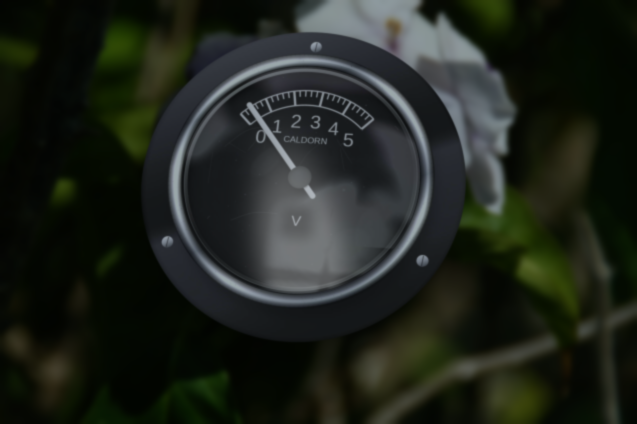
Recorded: 0.4 V
